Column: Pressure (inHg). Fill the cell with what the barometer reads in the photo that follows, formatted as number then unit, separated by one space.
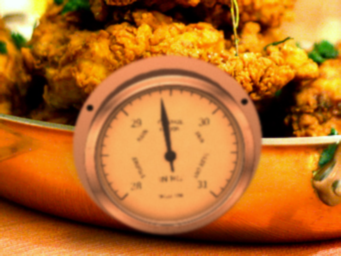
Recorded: 29.4 inHg
